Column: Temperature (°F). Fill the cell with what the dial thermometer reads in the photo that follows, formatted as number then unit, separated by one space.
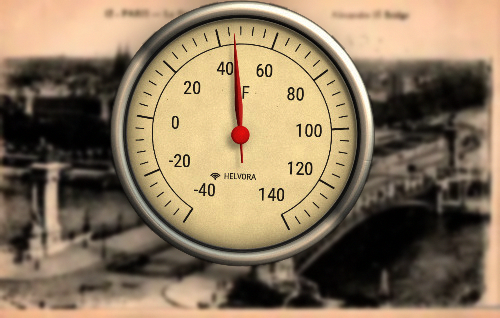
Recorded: 46 °F
